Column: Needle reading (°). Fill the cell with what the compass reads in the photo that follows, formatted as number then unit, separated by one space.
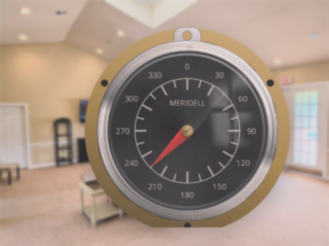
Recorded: 225 °
